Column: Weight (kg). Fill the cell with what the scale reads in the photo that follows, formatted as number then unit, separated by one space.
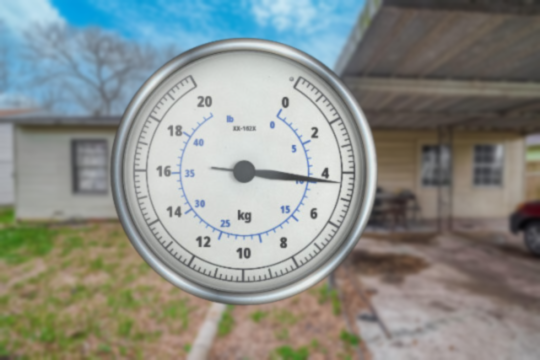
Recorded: 4.4 kg
